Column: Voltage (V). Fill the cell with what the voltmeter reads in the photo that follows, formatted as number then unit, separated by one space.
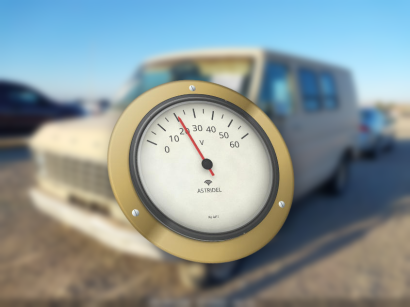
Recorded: 20 V
